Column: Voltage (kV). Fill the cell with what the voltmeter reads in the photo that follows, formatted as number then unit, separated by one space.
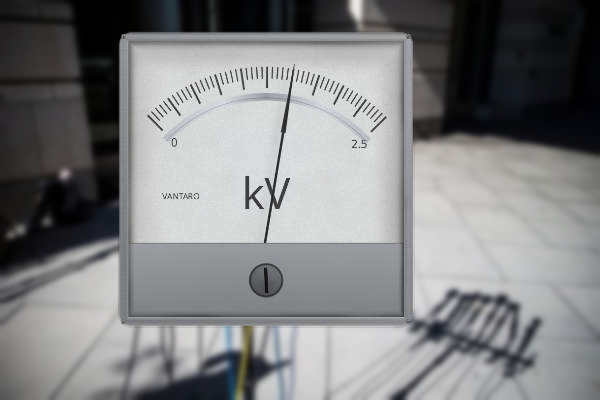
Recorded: 1.5 kV
